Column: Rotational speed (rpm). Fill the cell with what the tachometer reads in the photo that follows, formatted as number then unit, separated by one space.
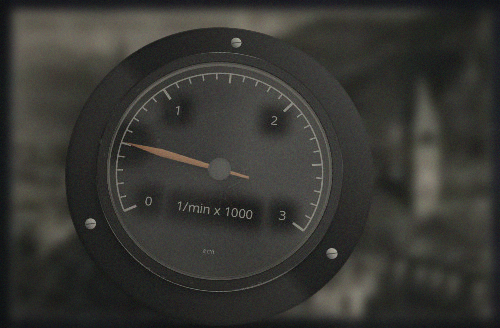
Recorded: 500 rpm
